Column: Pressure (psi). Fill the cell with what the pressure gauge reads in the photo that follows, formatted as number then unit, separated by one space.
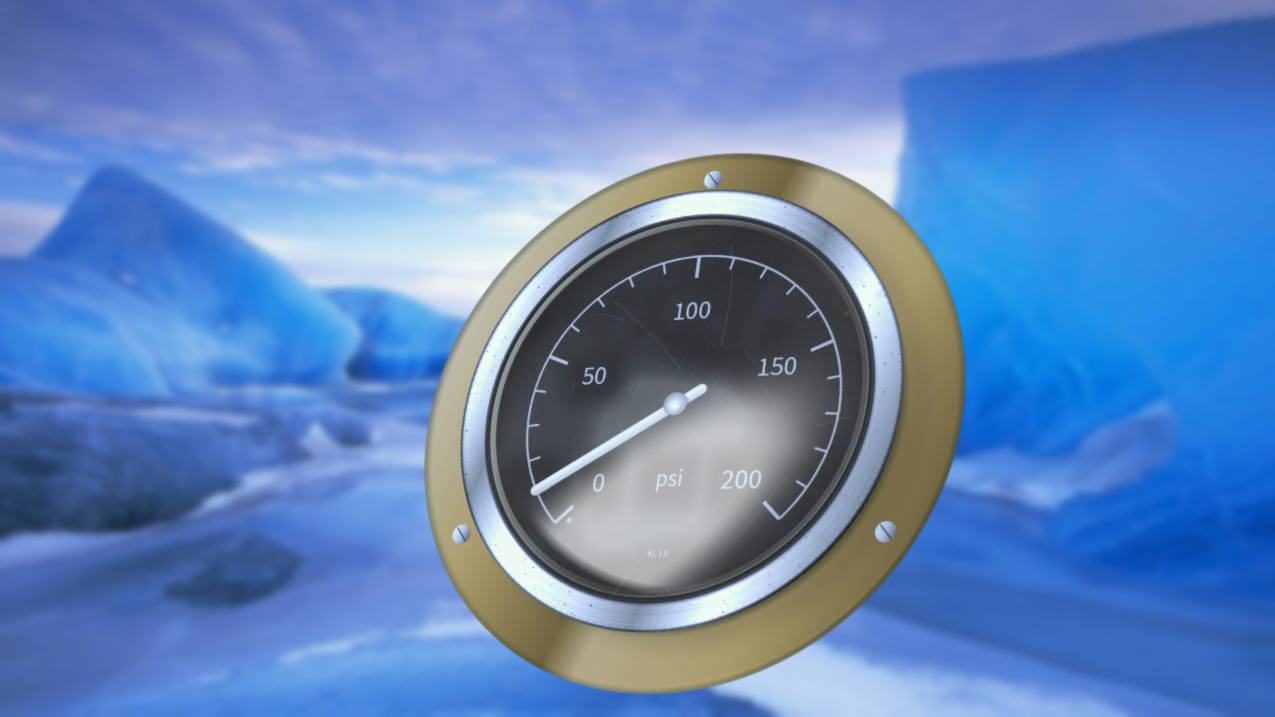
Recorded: 10 psi
